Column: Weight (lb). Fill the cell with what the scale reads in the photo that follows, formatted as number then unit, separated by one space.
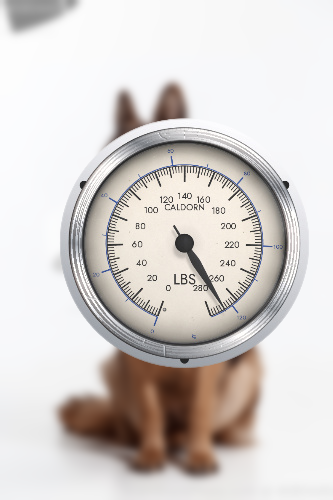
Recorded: 270 lb
